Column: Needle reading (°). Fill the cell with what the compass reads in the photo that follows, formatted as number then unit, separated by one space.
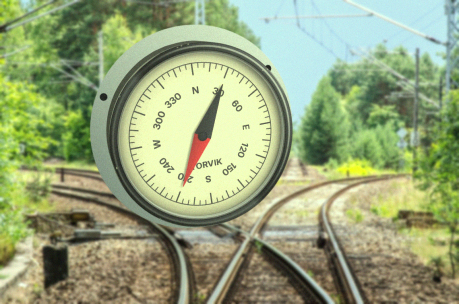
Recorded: 210 °
